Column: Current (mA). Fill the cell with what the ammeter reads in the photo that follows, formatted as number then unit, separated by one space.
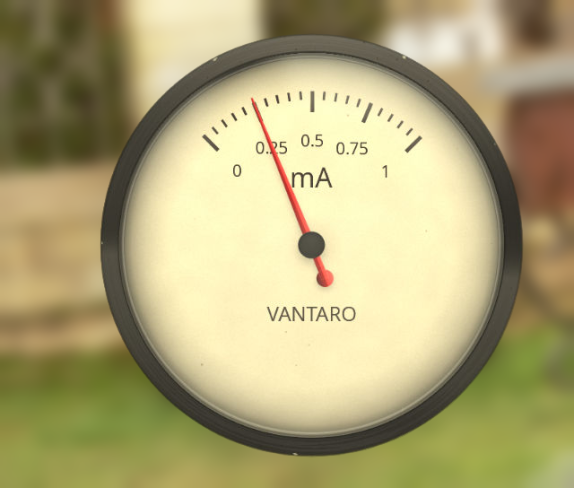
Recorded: 0.25 mA
